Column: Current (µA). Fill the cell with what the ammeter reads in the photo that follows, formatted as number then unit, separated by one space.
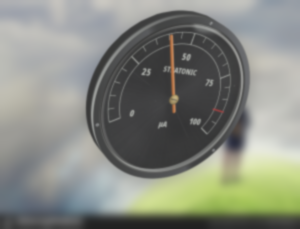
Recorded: 40 µA
